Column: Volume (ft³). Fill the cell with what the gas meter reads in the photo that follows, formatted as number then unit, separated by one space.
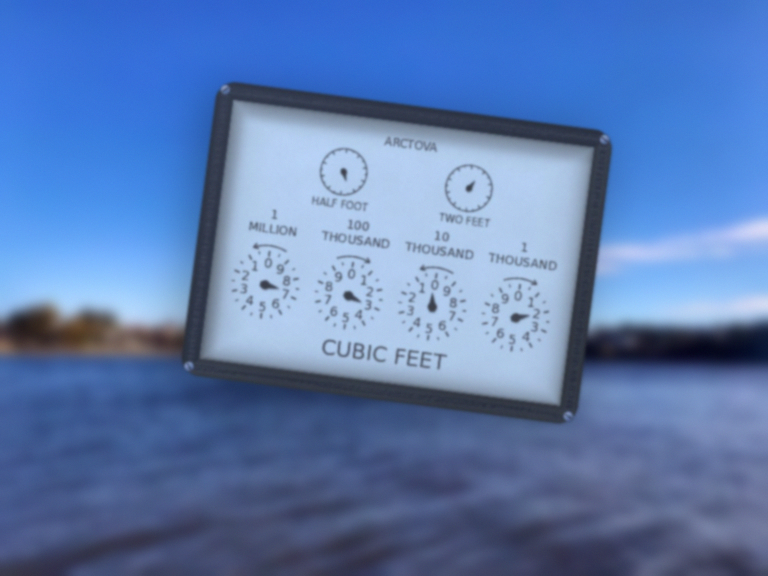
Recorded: 730200 ft³
